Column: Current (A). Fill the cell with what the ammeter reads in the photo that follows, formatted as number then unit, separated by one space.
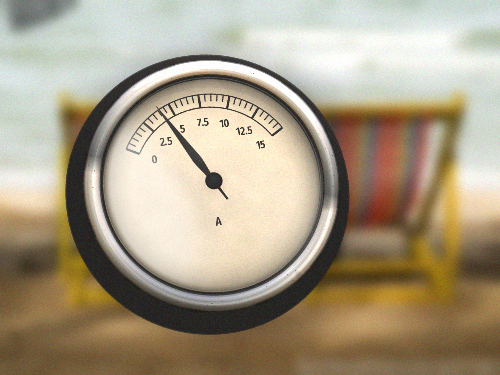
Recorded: 4 A
